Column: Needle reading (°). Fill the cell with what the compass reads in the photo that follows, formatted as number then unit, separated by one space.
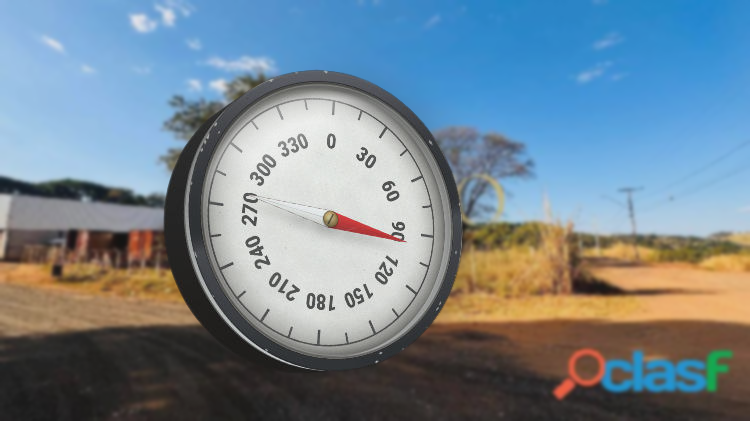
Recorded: 97.5 °
